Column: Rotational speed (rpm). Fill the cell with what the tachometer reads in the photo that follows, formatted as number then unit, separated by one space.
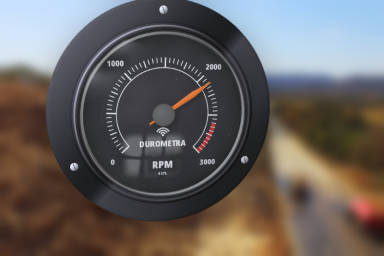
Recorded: 2100 rpm
